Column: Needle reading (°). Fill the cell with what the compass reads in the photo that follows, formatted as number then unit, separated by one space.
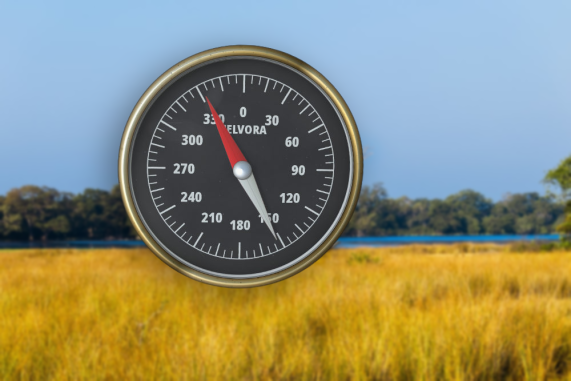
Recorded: 332.5 °
